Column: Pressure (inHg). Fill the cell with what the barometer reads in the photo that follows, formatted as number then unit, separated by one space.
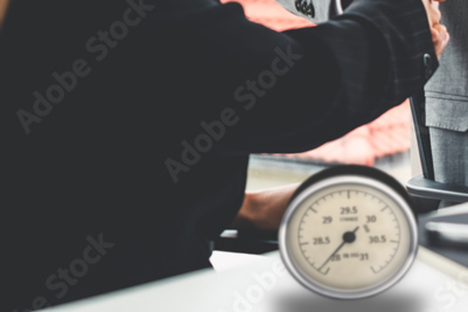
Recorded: 28.1 inHg
